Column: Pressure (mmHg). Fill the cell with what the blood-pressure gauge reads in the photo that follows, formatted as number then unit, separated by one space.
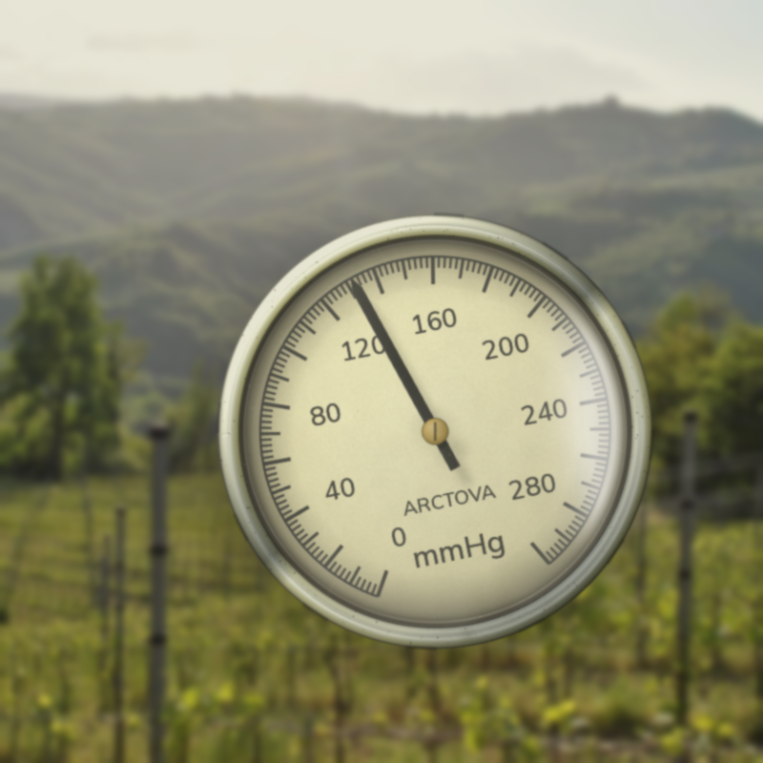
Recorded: 132 mmHg
